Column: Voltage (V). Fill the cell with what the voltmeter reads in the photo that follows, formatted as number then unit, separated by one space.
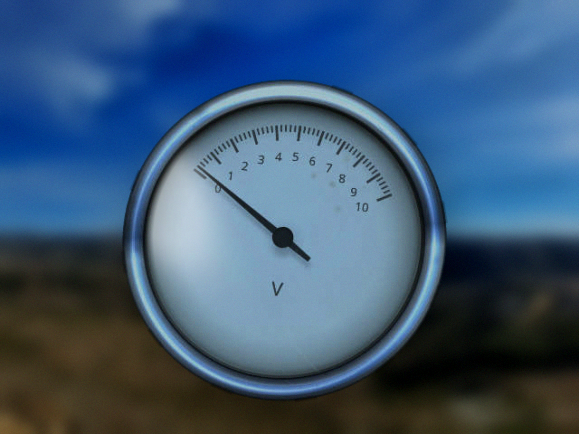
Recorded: 0.2 V
